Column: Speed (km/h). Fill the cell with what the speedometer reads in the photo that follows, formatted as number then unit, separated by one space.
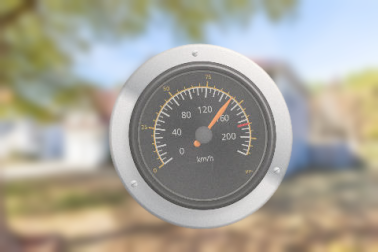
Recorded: 150 km/h
